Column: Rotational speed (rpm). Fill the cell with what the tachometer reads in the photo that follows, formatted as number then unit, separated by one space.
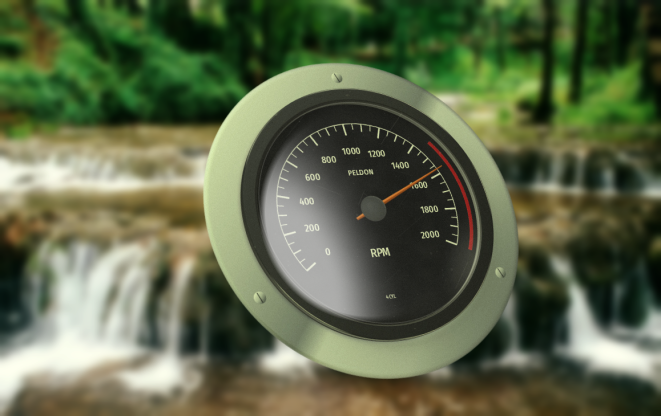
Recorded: 1575 rpm
